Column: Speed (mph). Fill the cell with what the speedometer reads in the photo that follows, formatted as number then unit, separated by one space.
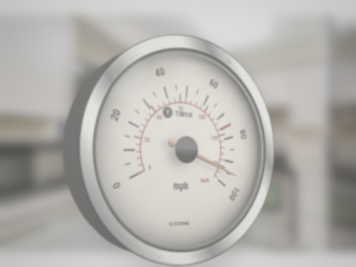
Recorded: 95 mph
